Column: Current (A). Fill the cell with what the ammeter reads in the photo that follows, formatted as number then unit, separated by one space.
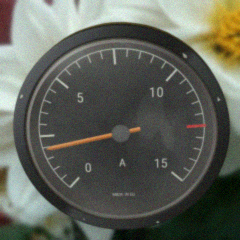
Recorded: 2 A
